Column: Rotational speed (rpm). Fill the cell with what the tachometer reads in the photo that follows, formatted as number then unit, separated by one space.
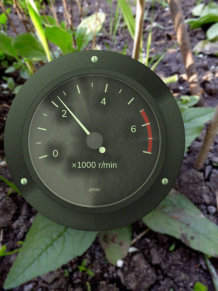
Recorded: 2250 rpm
